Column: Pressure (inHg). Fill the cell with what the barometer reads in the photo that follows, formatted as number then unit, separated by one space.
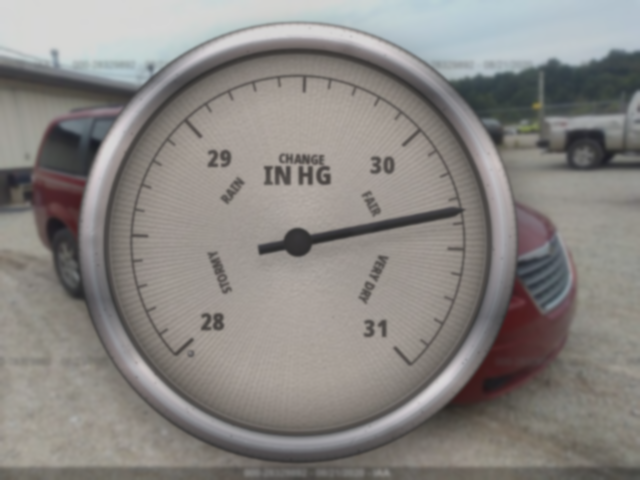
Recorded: 30.35 inHg
